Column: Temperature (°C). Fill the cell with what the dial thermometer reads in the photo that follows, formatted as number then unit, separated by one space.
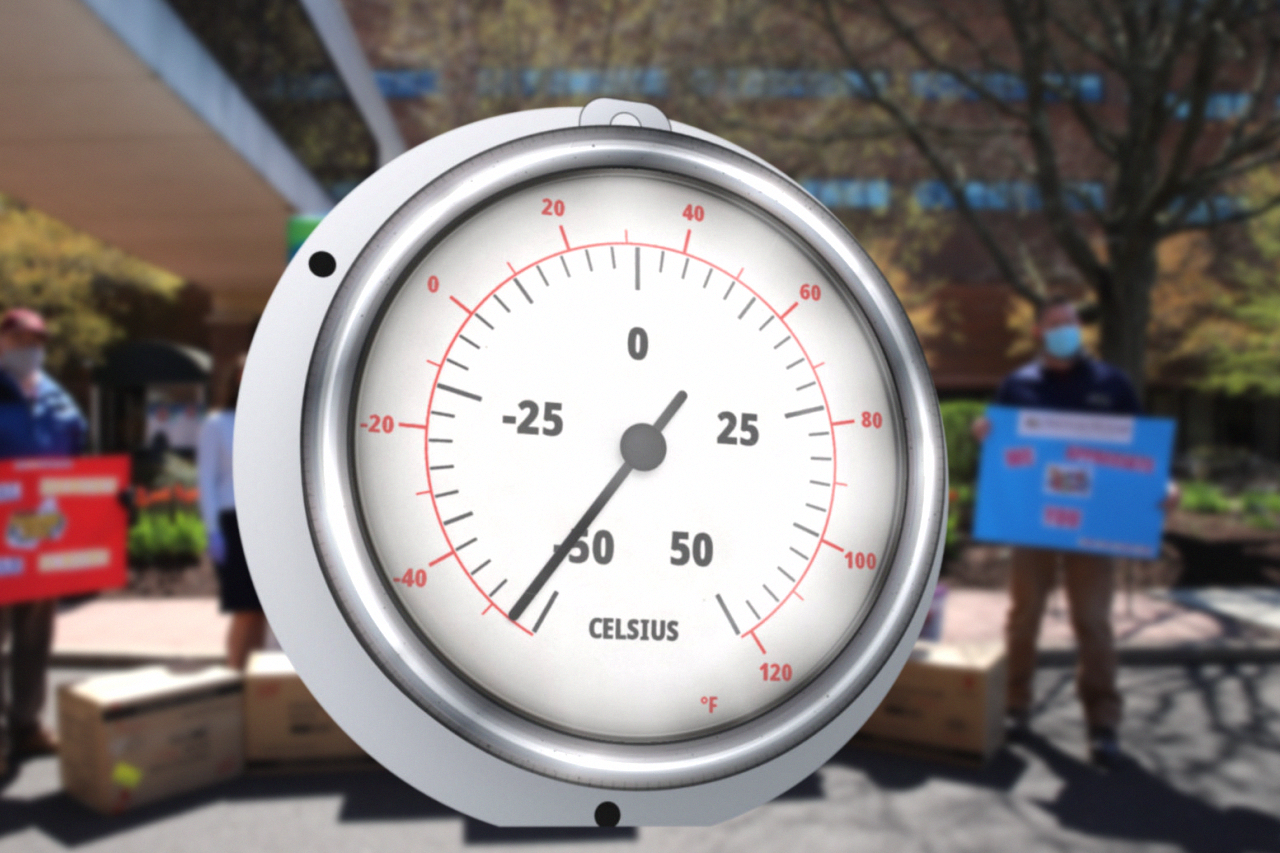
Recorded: -47.5 °C
